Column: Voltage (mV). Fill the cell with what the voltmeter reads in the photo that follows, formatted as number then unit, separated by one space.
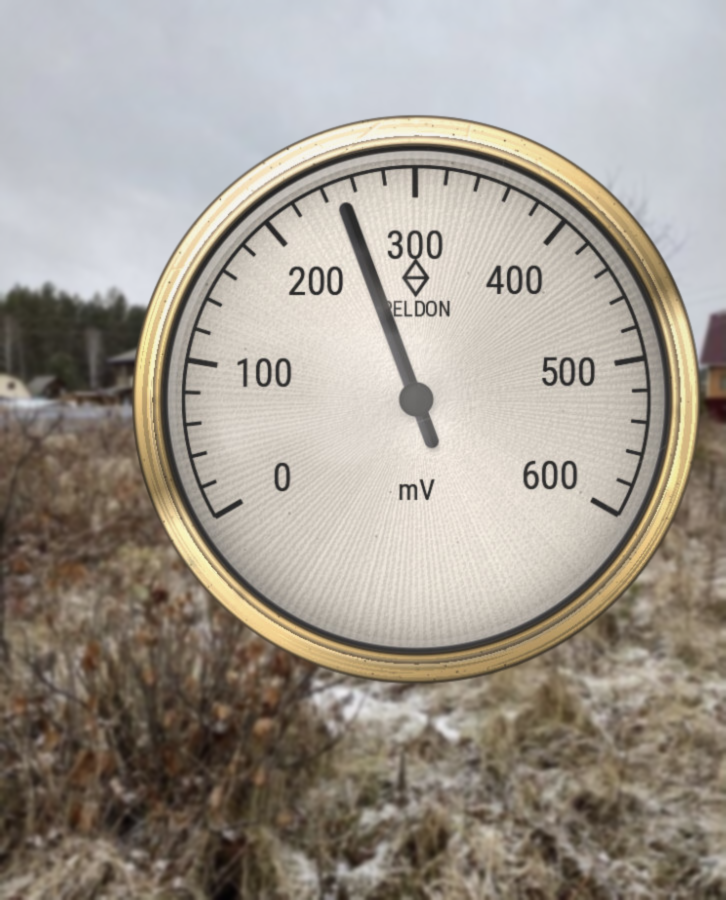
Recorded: 250 mV
